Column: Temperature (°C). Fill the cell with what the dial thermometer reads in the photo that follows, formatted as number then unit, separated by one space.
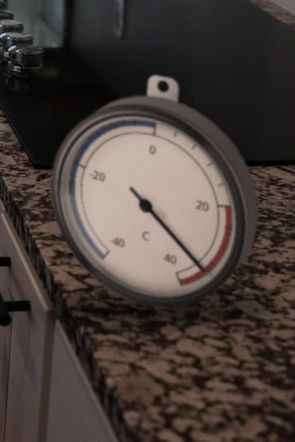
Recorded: 34 °C
